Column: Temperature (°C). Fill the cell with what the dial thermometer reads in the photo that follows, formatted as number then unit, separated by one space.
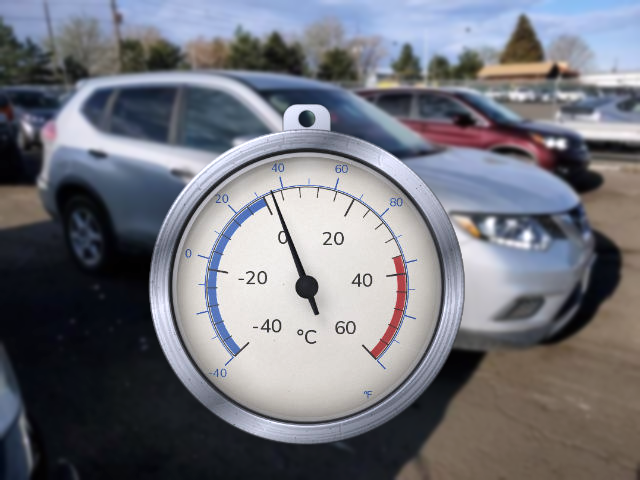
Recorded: 2 °C
